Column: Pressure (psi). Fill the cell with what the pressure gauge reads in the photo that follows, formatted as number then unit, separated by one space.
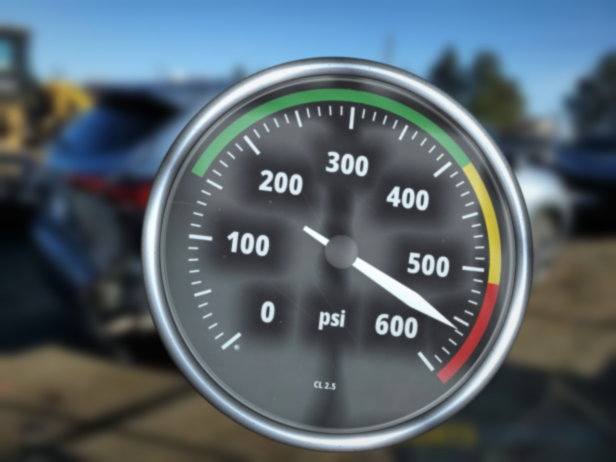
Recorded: 560 psi
